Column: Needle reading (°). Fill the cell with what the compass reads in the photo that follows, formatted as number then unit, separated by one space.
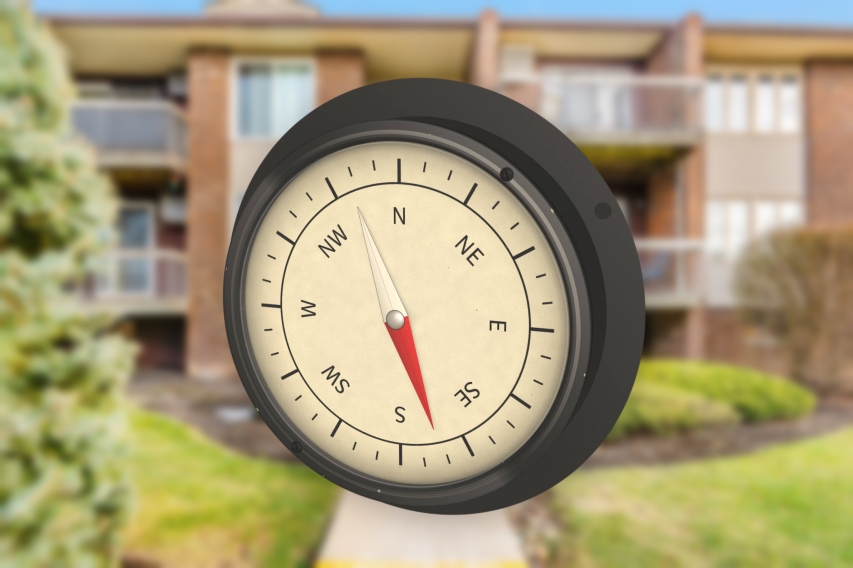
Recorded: 160 °
